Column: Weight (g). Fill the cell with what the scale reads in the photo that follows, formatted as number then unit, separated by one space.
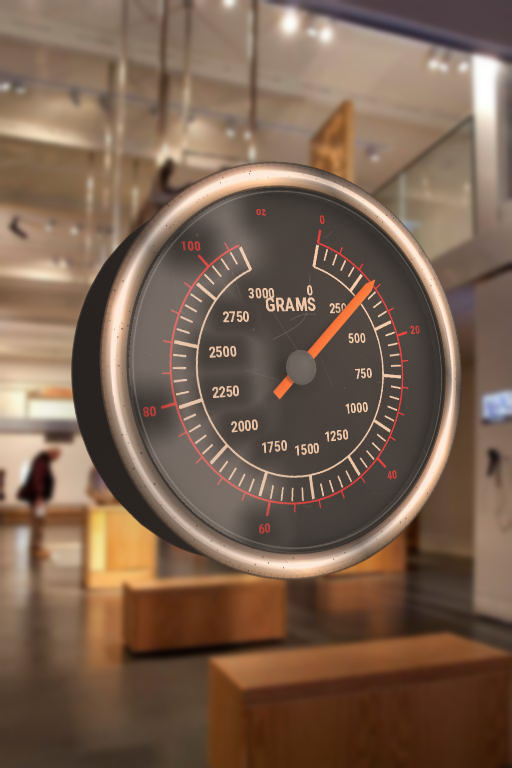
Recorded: 300 g
